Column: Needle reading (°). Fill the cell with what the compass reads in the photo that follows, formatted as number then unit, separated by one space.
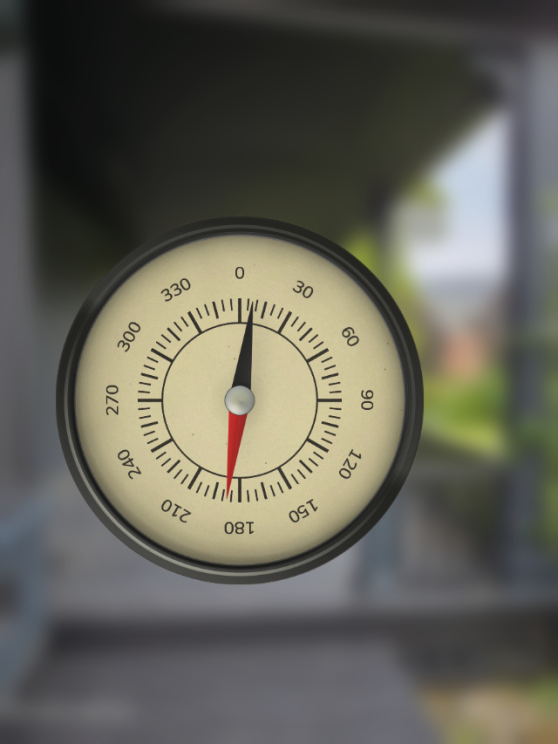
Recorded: 187.5 °
